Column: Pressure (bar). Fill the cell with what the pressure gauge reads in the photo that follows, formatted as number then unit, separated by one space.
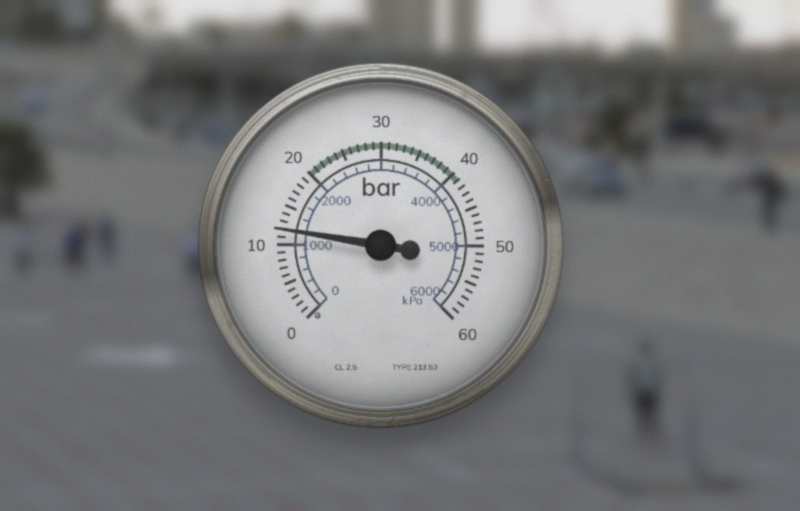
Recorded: 12 bar
